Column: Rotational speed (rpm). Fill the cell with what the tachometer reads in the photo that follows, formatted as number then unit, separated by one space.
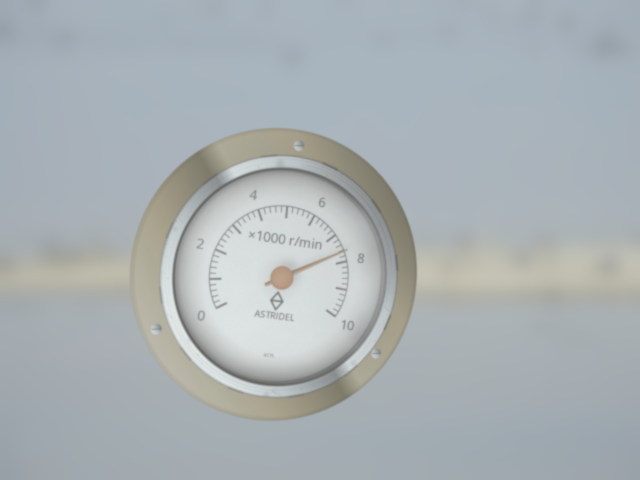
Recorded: 7600 rpm
